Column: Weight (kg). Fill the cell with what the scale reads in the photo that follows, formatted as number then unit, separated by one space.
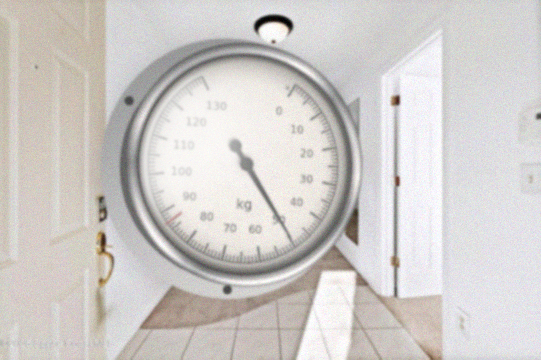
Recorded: 50 kg
